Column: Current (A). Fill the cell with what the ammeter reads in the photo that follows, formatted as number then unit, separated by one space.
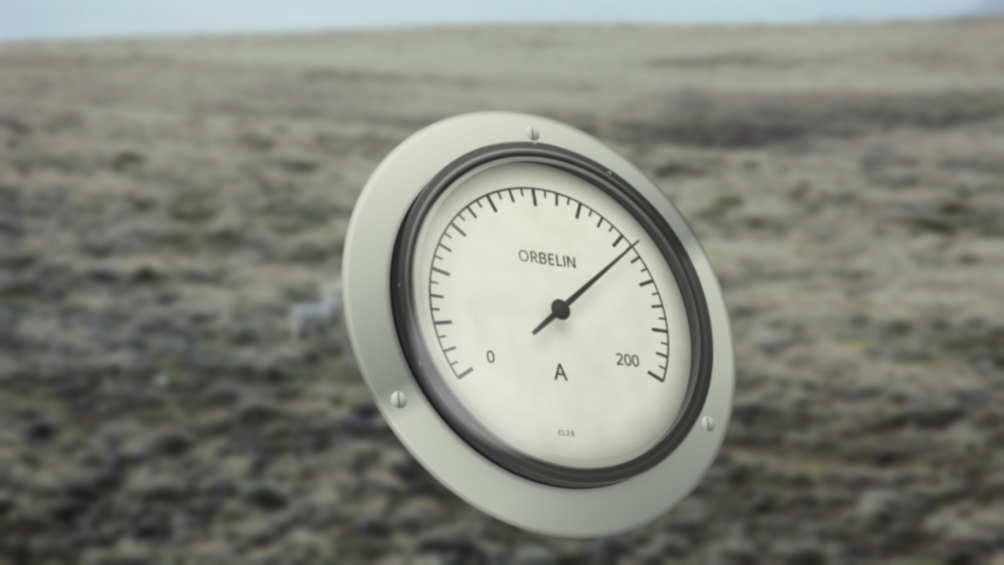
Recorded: 145 A
